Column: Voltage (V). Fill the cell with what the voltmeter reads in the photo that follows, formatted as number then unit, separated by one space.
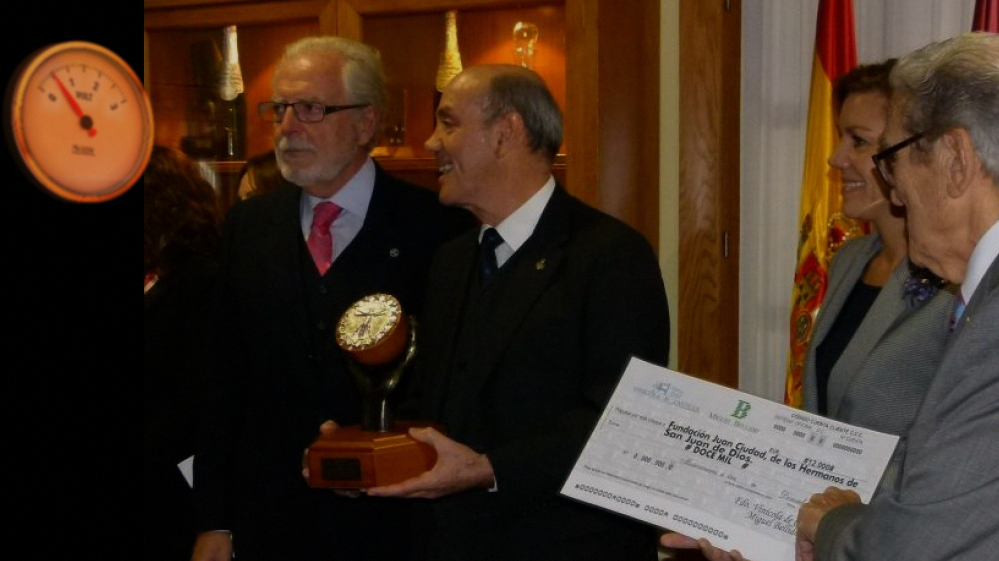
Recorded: 0.5 V
